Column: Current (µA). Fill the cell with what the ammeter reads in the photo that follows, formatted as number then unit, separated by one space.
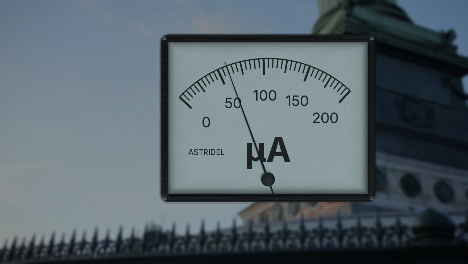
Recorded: 60 µA
